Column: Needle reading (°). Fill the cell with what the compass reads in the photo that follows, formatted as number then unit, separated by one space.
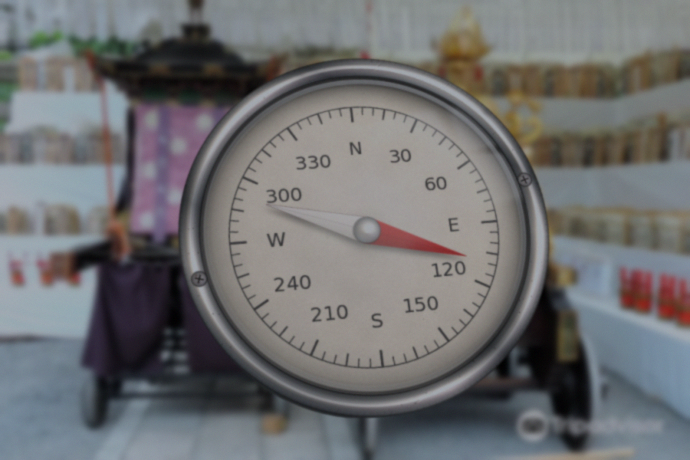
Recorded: 110 °
